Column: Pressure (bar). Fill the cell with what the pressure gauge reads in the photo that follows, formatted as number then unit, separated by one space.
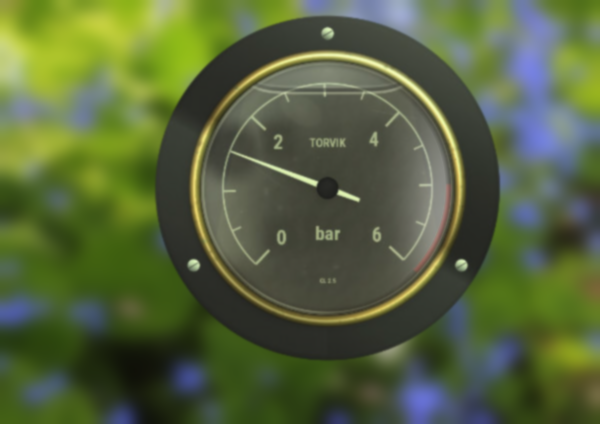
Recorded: 1.5 bar
